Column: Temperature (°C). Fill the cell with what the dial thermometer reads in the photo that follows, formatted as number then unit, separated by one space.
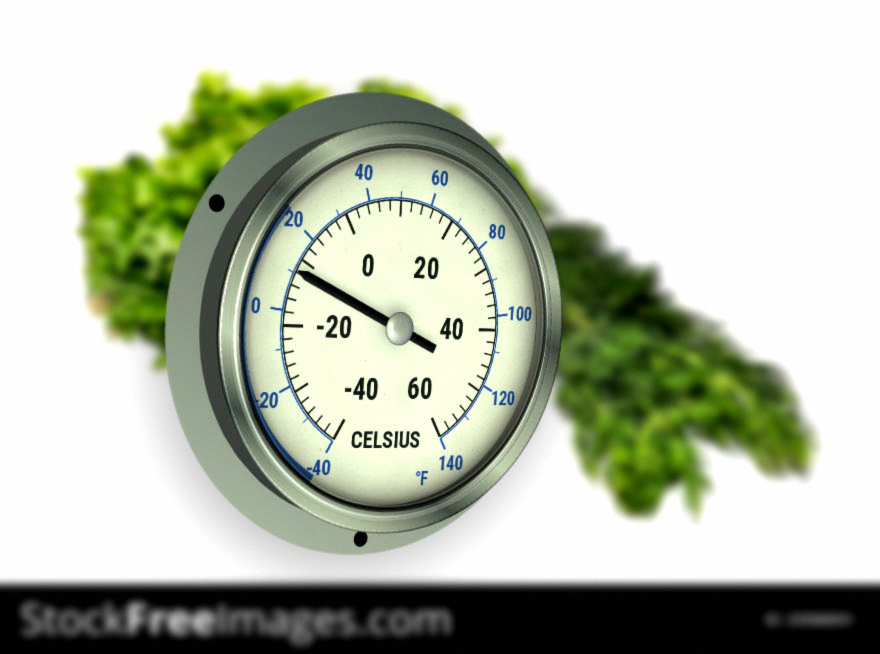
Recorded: -12 °C
